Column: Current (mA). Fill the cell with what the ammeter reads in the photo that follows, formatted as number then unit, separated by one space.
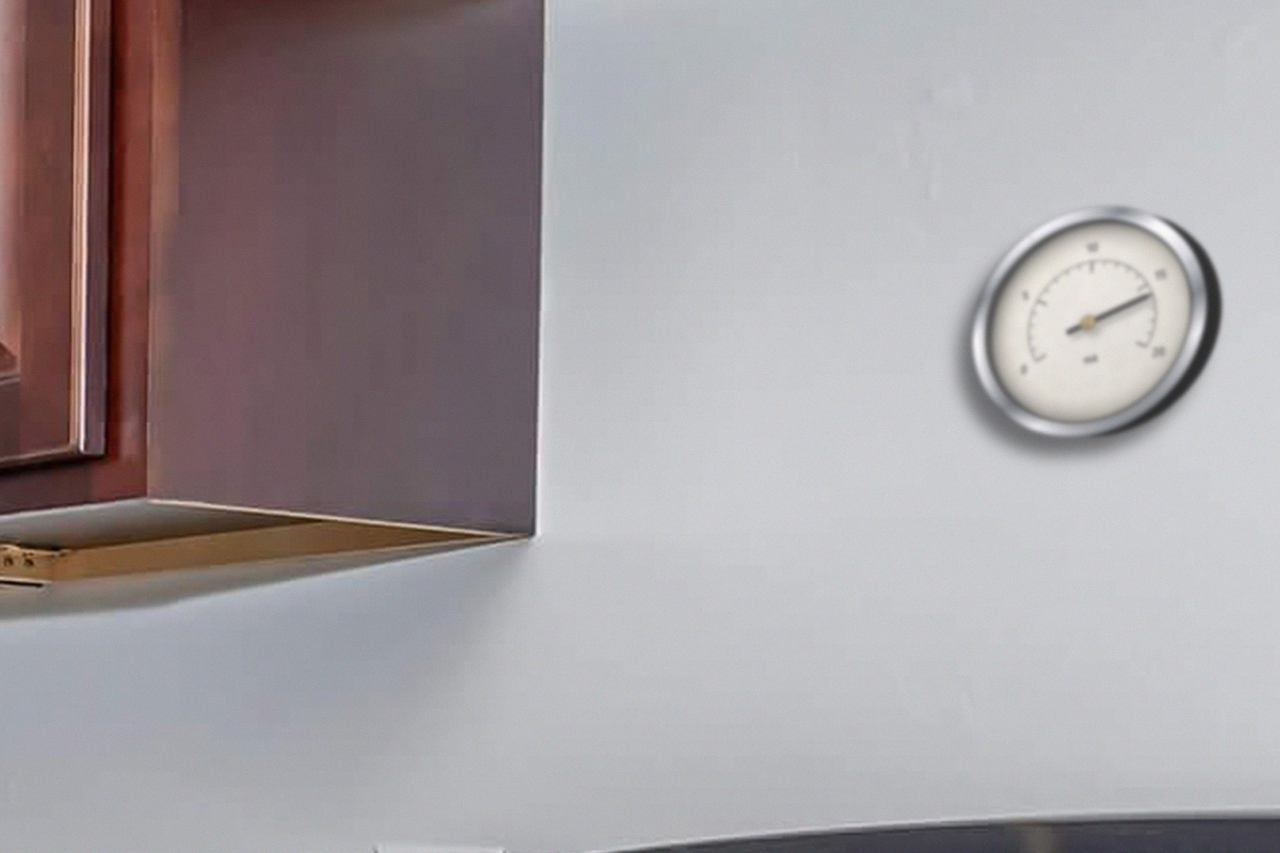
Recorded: 16 mA
